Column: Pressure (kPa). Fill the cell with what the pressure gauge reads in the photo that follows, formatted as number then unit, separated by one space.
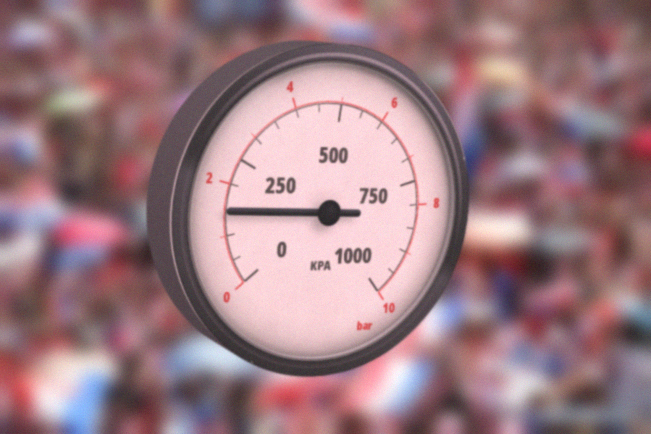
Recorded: 150 kPa
